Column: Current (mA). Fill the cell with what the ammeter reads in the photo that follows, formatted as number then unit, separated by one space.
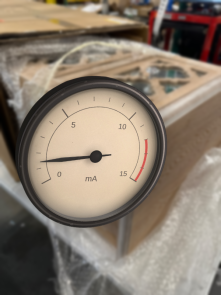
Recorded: 1.5 mA
